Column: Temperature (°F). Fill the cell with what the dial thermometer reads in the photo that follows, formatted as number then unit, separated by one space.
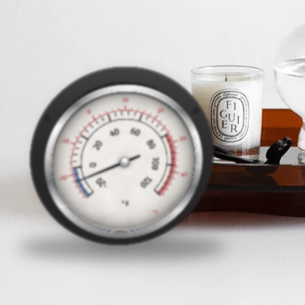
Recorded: -8 °F
